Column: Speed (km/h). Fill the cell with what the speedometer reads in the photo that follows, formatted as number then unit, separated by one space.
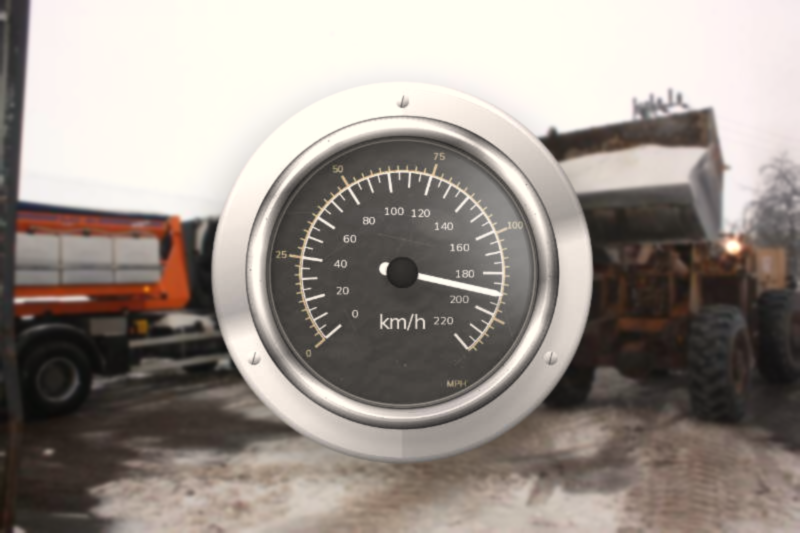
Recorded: 190 km/h
